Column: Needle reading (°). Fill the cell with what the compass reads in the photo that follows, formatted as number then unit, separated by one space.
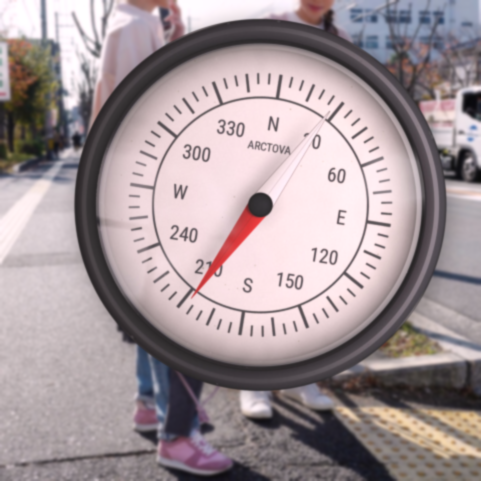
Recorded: 207.5 °
